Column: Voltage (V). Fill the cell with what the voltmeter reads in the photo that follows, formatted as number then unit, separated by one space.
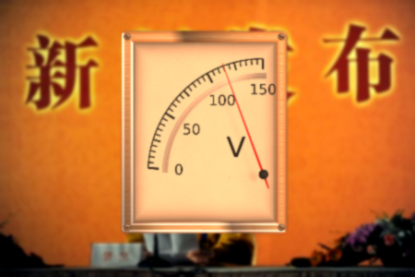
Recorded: 115 V
